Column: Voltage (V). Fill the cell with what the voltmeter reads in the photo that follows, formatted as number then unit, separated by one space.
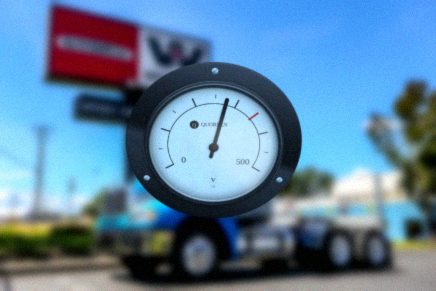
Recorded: 275 V
